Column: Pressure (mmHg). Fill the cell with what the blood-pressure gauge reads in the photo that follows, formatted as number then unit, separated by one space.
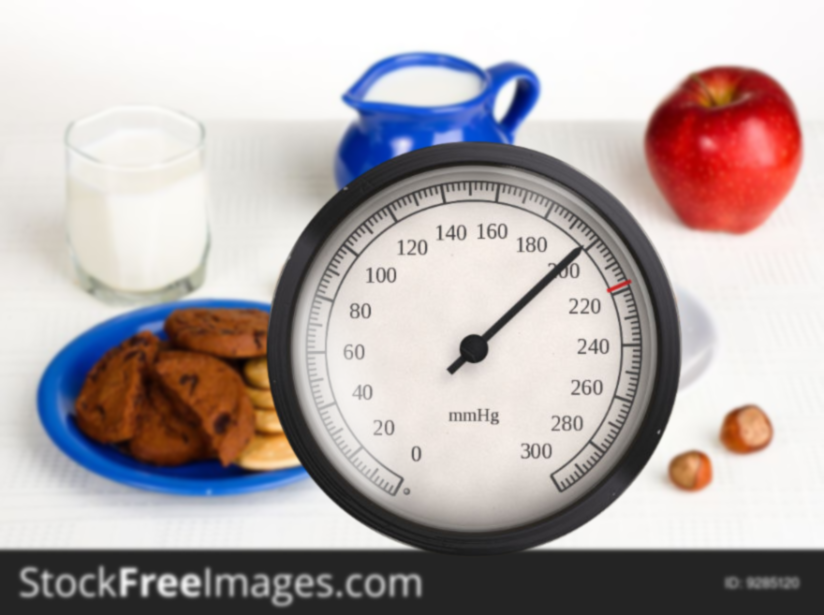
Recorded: 198 mmHg
